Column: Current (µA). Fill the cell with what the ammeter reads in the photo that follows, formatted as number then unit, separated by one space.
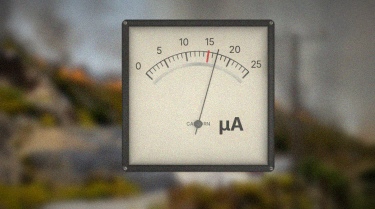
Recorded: 17 µA
